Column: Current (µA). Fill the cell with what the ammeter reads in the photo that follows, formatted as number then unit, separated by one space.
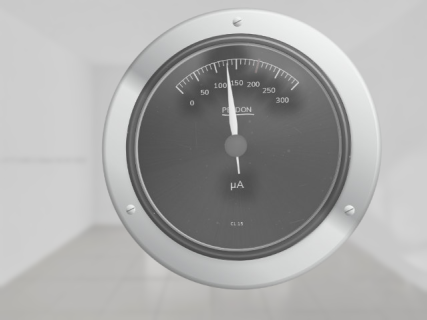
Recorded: 130 µA
